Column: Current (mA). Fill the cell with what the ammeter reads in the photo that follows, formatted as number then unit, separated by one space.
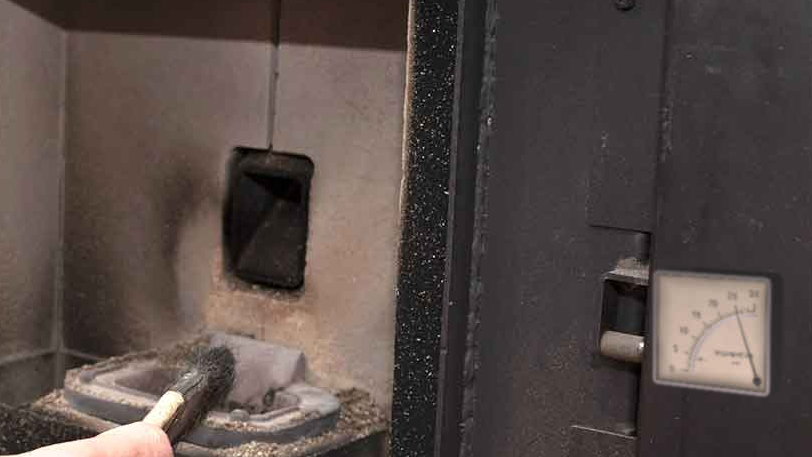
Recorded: 25 mA
